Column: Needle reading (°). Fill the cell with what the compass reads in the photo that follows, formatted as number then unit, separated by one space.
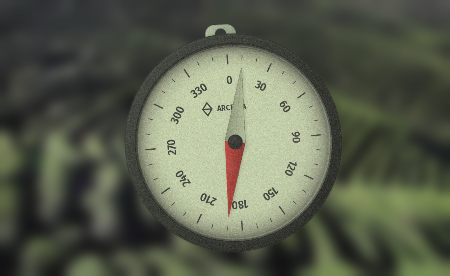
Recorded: 190 °
